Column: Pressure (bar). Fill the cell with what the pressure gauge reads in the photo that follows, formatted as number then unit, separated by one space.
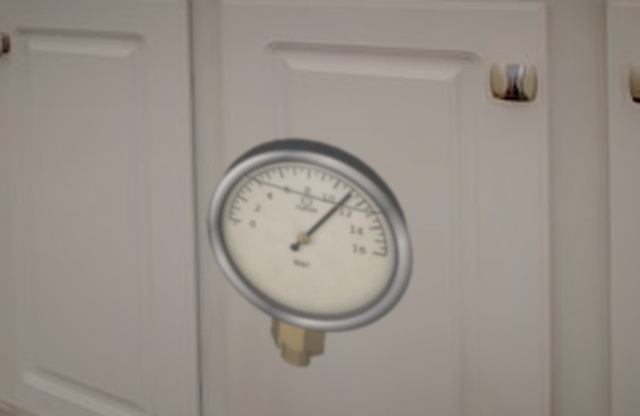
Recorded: 11 bar
